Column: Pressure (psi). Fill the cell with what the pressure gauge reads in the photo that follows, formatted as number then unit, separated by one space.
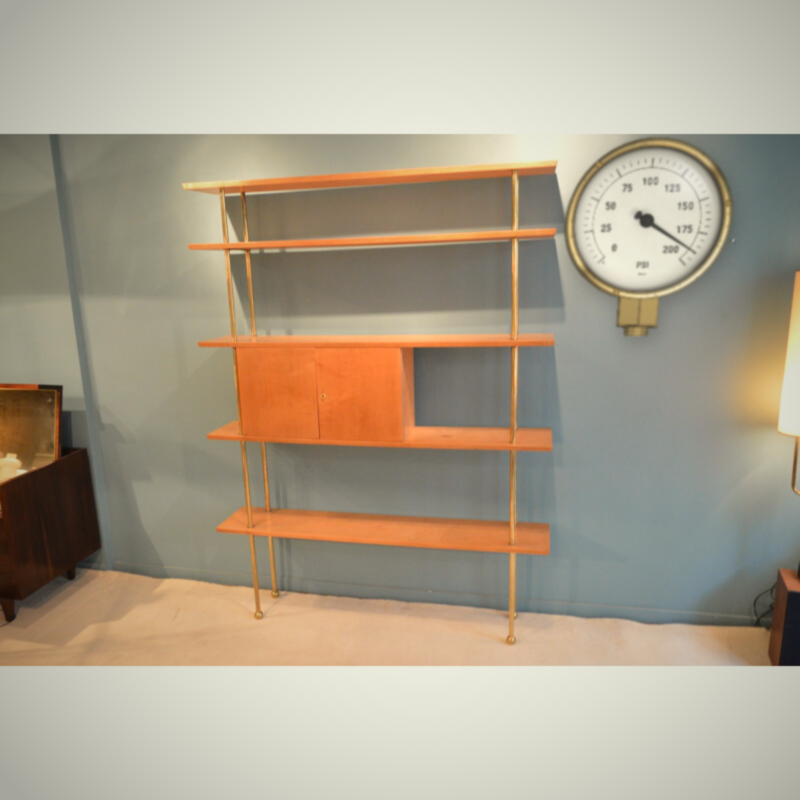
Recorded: 190 psi
